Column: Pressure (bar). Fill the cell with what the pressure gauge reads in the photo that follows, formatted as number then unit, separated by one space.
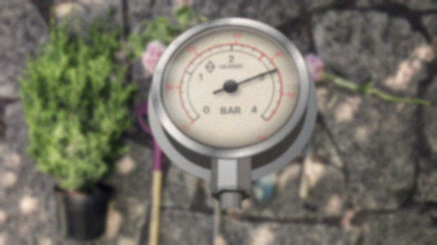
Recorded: 3 bar
